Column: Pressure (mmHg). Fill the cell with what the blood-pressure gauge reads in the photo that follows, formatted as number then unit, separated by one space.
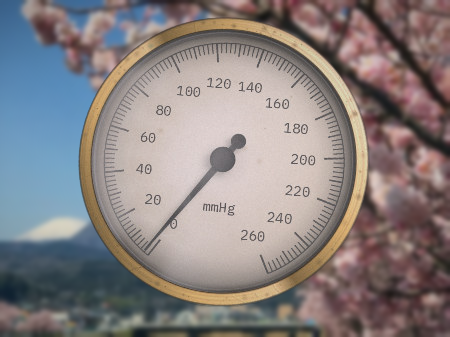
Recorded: 2 mmHg
